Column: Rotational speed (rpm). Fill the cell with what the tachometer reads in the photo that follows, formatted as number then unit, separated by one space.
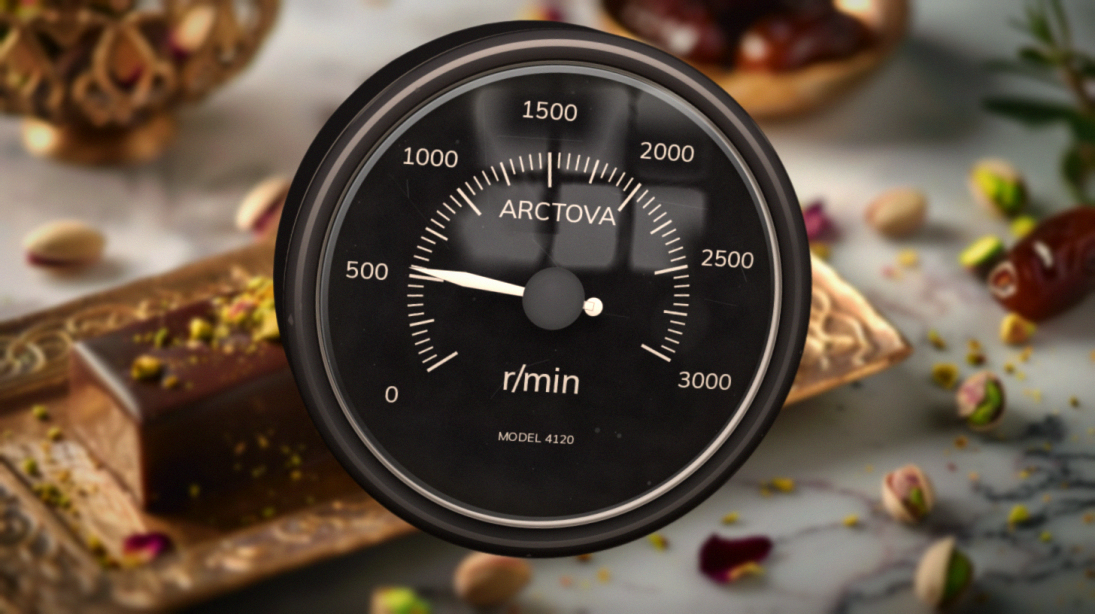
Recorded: 550 rpm
